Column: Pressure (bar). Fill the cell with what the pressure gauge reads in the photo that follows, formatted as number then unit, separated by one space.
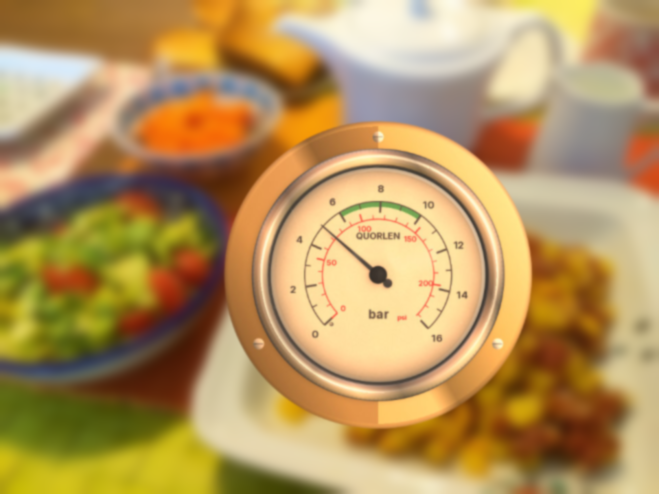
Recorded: 5 bar
